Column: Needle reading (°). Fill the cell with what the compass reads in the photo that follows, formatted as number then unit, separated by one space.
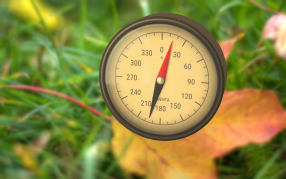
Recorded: 15 °
